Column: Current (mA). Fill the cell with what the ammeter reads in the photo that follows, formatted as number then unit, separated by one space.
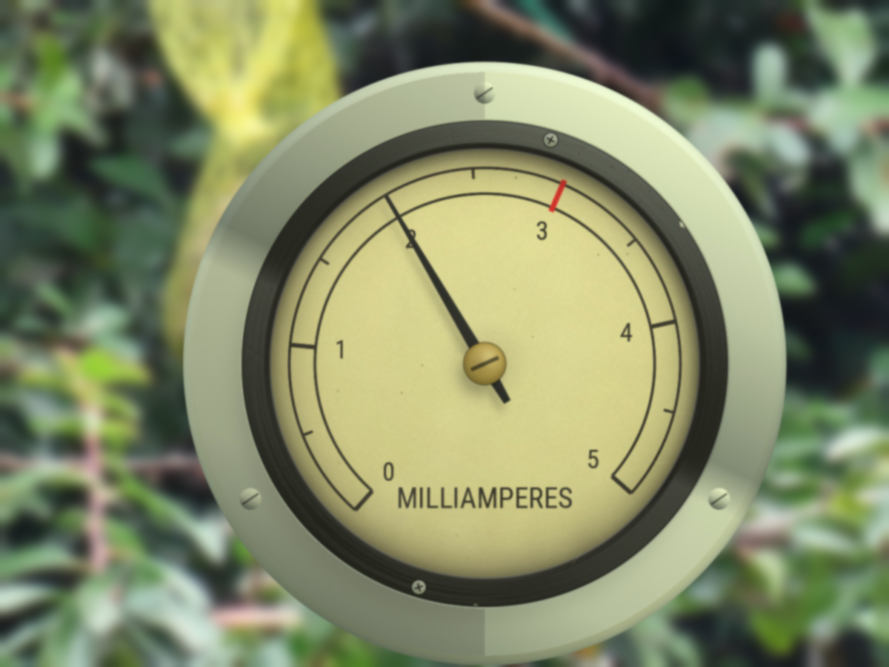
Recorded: 2 mA
